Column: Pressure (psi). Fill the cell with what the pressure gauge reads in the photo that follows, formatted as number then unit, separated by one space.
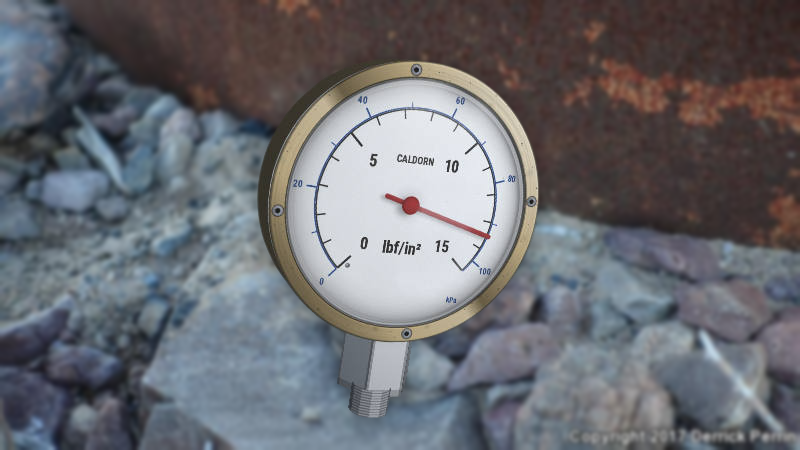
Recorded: 13.5 psi
